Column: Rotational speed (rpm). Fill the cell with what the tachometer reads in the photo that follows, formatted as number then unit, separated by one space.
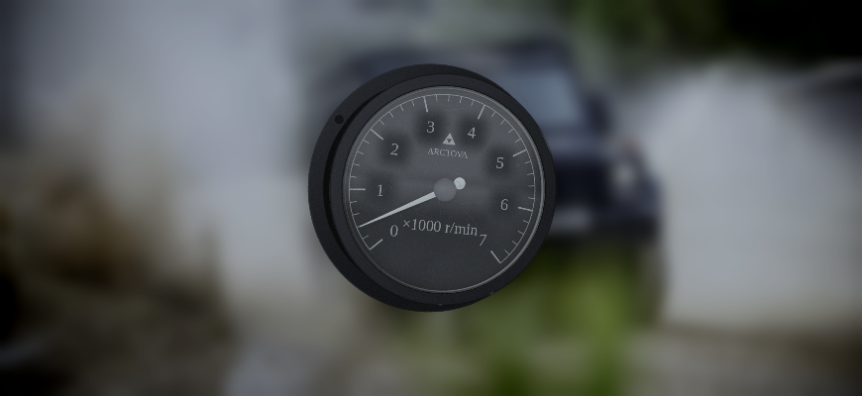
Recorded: 400 rpm
